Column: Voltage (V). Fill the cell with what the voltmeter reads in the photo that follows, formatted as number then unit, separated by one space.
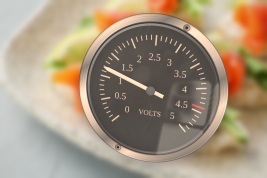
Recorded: 1.2 V
